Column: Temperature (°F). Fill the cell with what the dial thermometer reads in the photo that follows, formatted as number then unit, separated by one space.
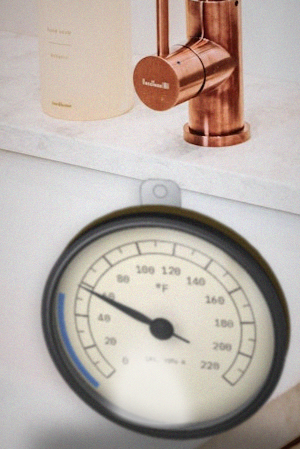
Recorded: 60 °F
